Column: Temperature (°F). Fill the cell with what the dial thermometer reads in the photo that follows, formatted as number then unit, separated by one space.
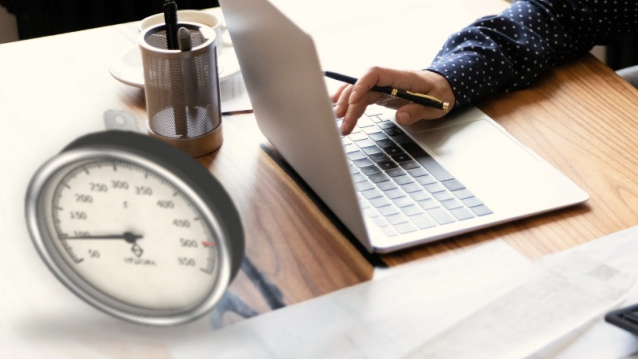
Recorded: 100 °F
